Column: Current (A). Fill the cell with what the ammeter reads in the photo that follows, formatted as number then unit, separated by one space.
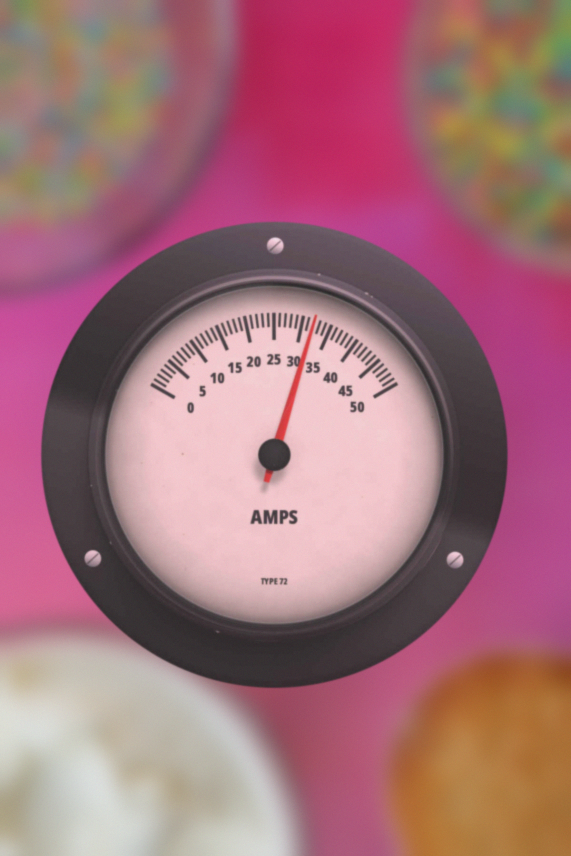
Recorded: 32 A
